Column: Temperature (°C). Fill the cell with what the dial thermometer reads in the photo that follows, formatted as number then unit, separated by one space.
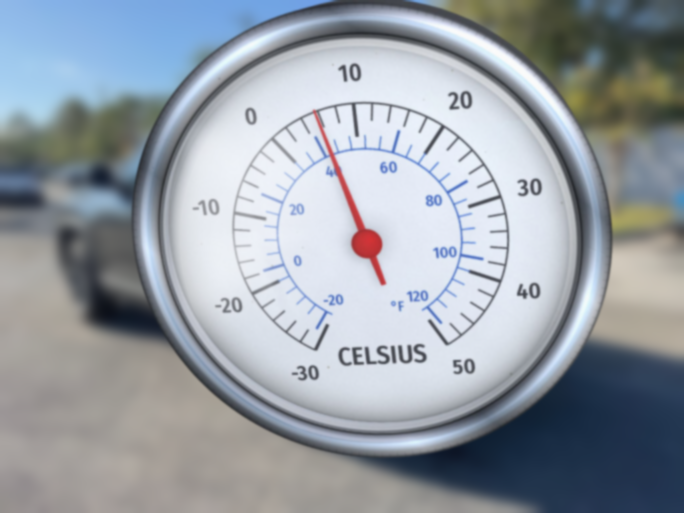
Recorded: 6 °C
